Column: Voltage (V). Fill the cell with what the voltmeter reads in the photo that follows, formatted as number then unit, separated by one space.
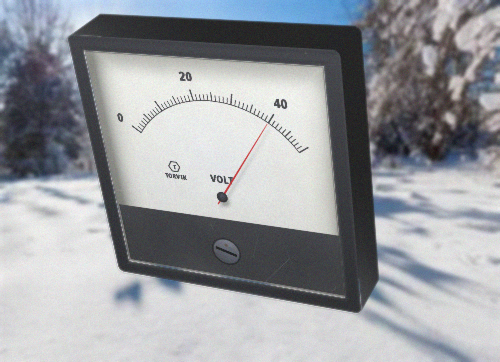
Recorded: 40 V
